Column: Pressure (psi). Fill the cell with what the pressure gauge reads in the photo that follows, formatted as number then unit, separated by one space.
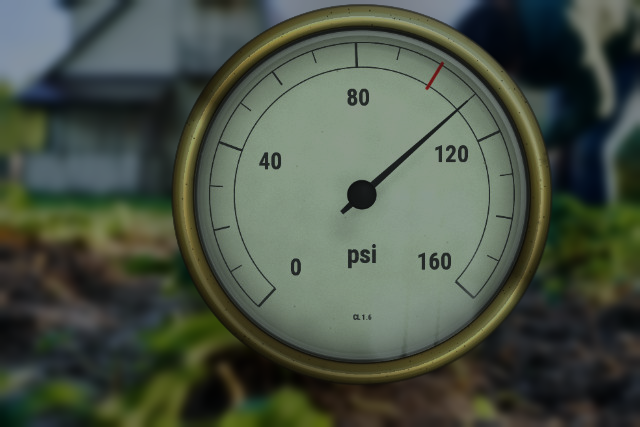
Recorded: 110 psi
